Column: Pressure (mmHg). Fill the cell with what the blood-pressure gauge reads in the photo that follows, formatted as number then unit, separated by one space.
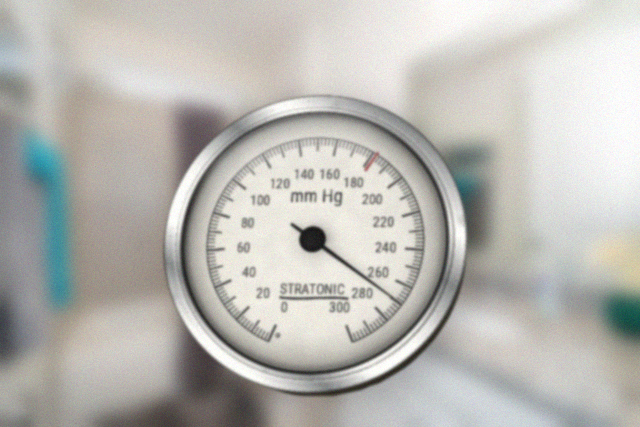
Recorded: 270 mmHg
